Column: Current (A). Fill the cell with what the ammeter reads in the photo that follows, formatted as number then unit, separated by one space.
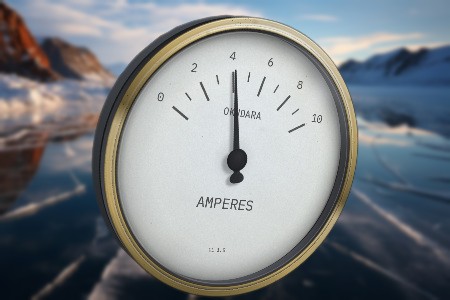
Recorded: 4 A
